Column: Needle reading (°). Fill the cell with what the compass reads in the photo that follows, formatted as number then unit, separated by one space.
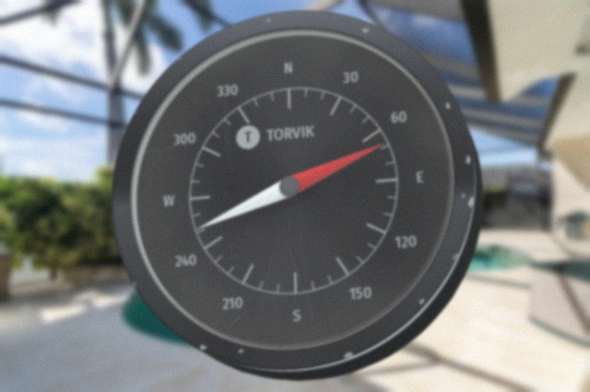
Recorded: 70 °
